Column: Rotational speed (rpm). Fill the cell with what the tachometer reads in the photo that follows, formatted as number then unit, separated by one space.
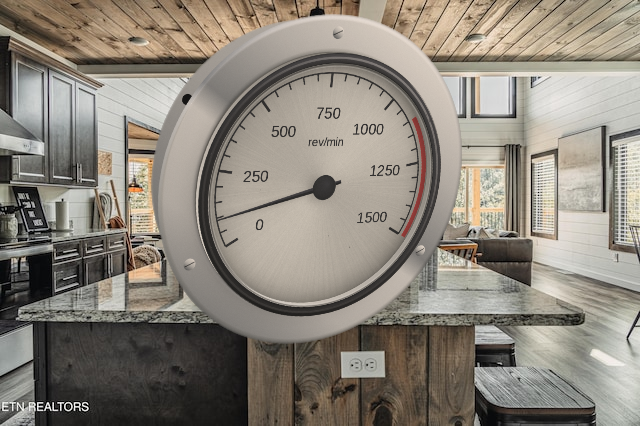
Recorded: 100 rpm
